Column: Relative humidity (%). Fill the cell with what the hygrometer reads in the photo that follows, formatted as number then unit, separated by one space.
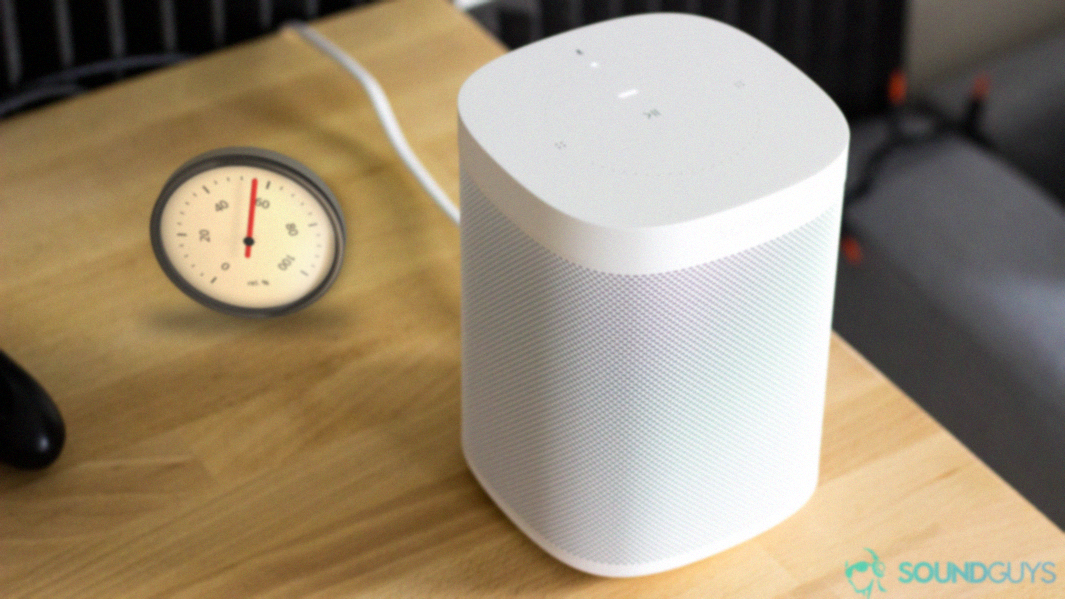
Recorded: 56 %
